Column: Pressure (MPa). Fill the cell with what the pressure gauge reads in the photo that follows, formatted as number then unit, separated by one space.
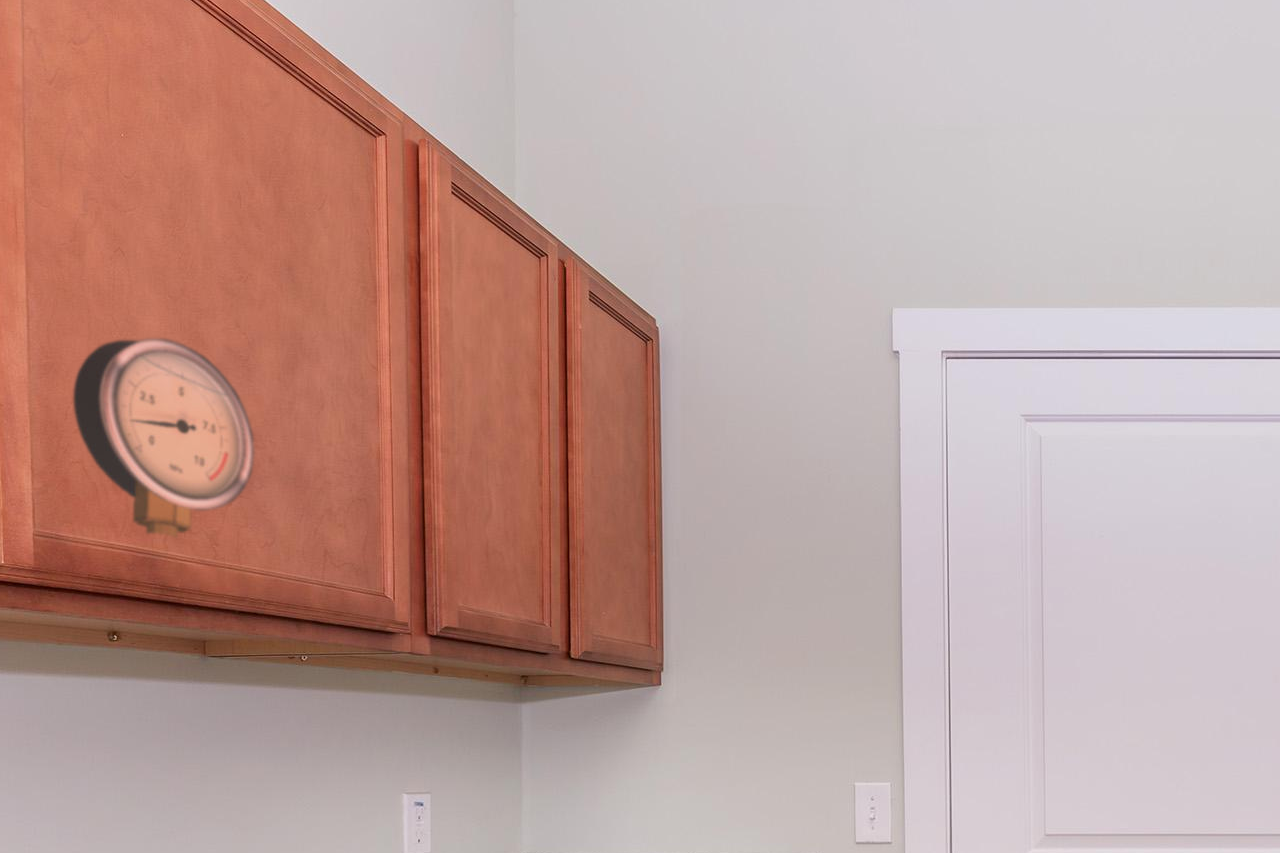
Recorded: 1 MPa
